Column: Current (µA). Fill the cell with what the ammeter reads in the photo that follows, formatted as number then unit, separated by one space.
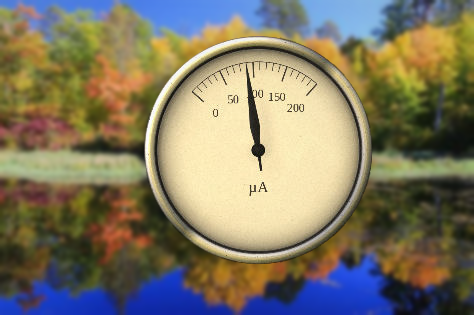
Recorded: 90 µA
